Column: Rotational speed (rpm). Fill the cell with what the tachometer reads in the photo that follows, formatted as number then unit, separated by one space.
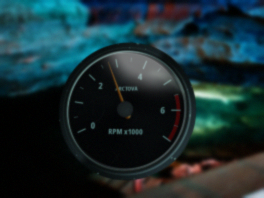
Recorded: 2750 rpm
